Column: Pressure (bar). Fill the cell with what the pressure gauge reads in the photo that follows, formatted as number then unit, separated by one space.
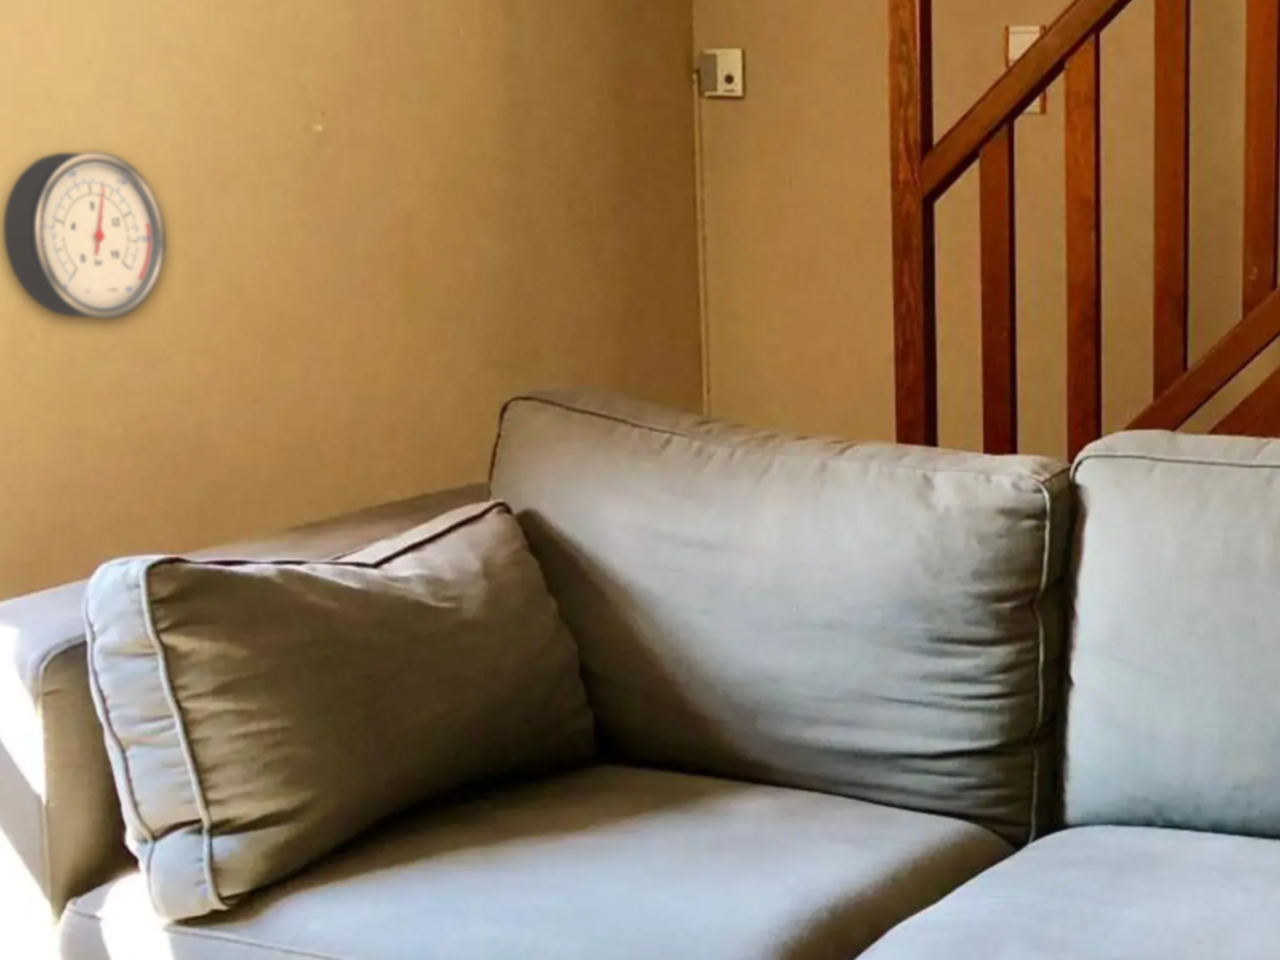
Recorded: 9 bar
